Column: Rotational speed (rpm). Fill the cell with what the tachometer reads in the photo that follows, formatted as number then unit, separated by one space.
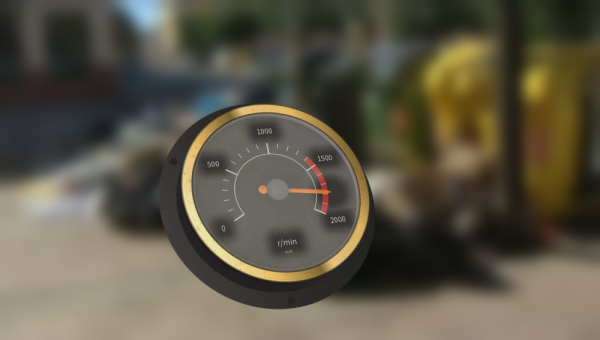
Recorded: 1800 rpm
